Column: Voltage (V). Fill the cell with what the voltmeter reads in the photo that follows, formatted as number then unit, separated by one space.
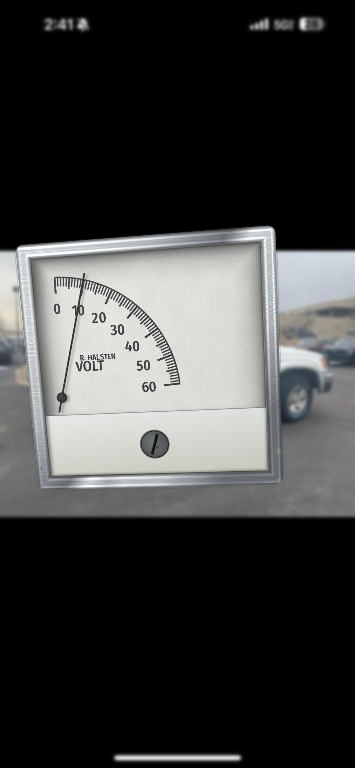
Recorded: 10 V
